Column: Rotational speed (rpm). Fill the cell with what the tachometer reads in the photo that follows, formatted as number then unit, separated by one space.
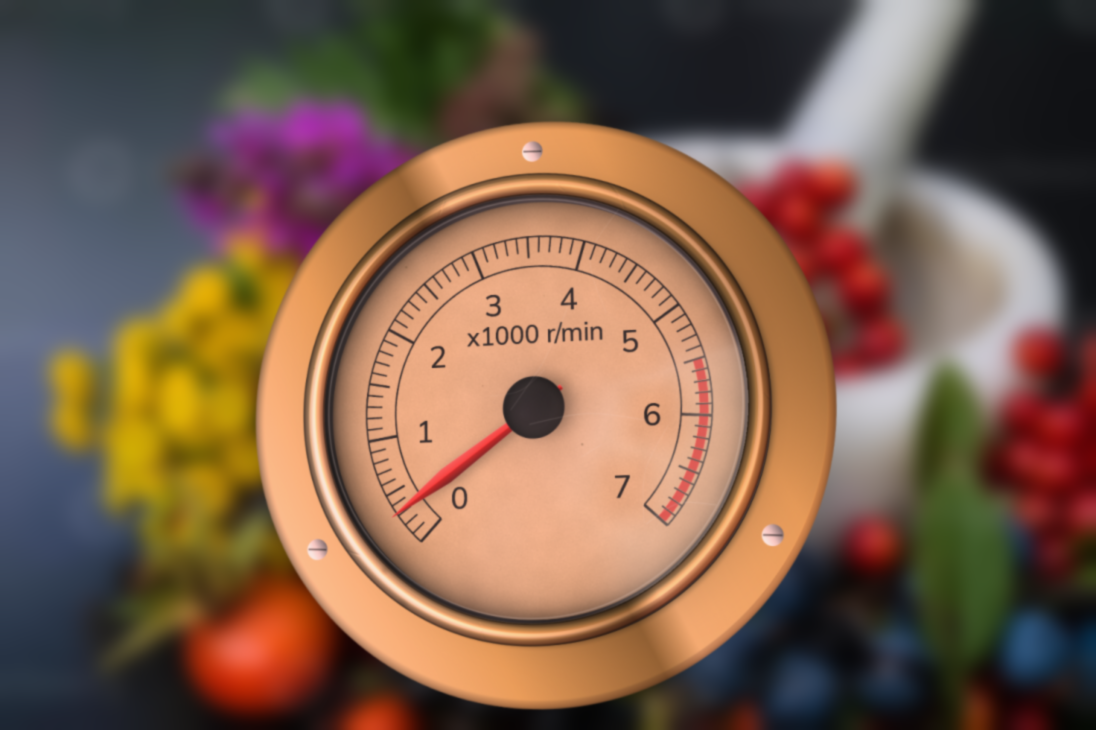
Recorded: 300 rpm
